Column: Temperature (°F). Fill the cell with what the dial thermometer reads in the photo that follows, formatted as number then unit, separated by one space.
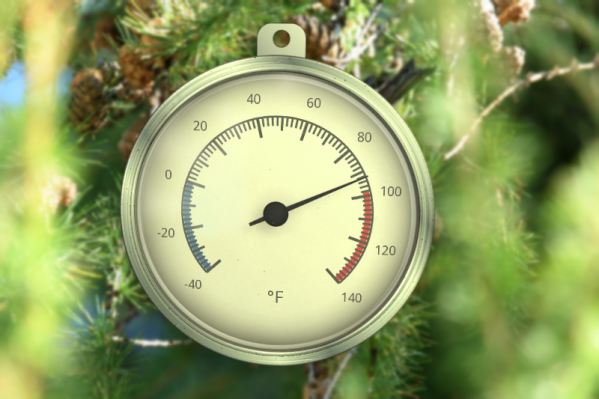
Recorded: 92 °F
